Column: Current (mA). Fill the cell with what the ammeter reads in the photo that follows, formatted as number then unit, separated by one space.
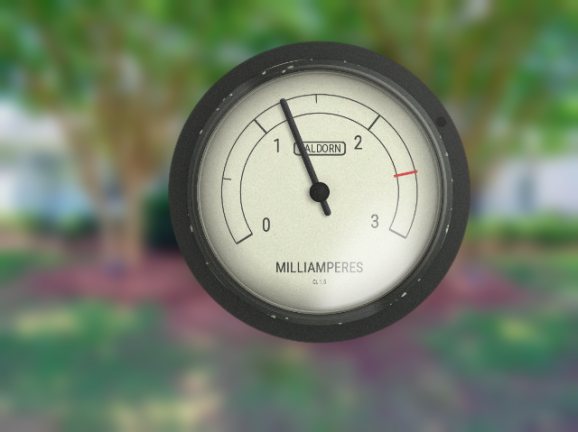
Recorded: 1.25 mA
